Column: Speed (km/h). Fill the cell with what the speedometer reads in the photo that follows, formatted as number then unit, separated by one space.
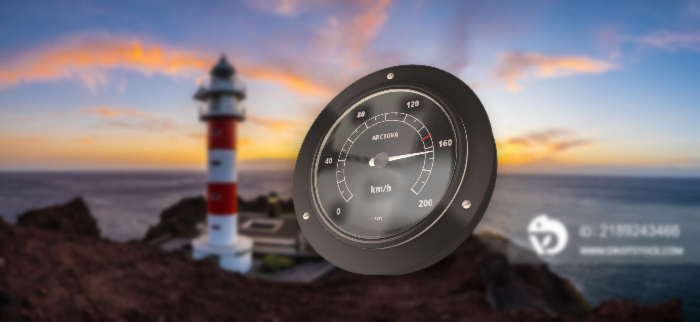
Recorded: 165 km/h
